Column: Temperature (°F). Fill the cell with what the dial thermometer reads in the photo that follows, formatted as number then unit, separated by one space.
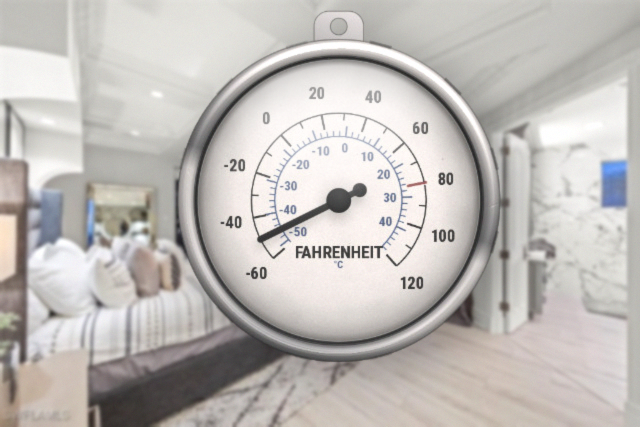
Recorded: -50 °F
